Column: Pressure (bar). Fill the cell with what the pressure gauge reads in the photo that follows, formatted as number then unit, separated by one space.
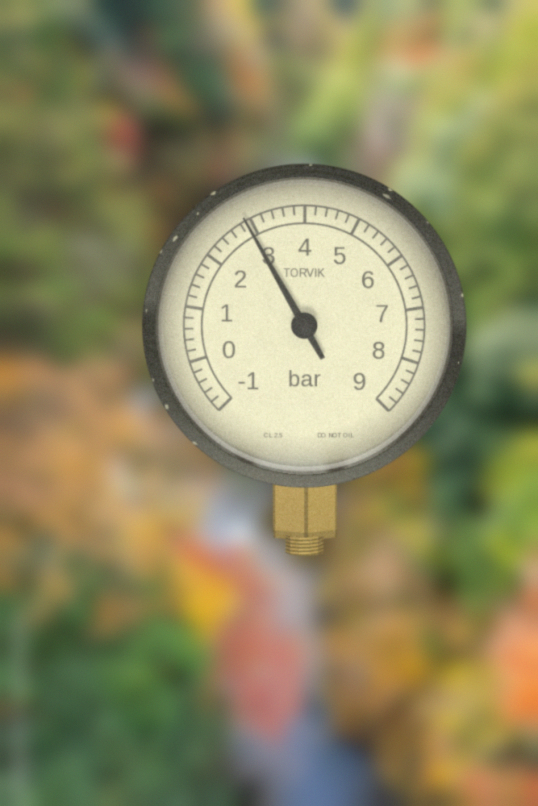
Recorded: 2.9 bar
